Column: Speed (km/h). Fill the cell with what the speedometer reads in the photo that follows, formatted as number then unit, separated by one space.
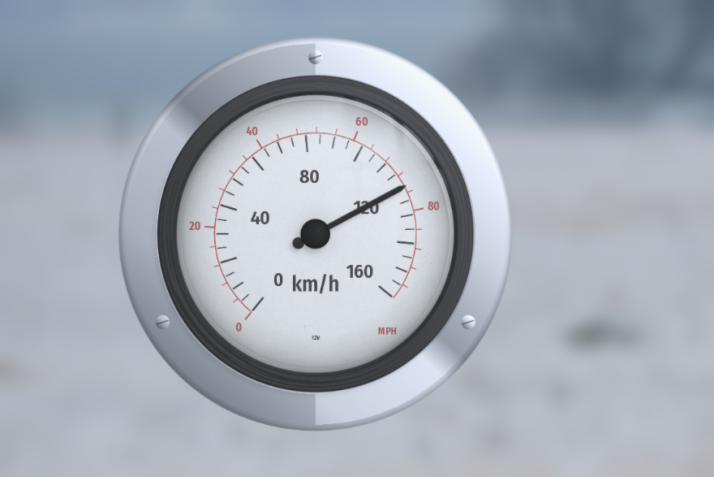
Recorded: 120 km/h
